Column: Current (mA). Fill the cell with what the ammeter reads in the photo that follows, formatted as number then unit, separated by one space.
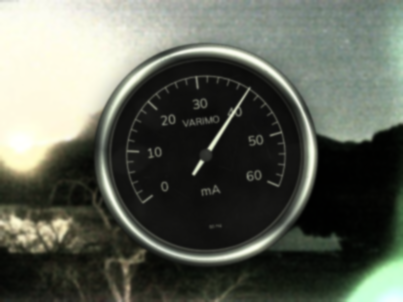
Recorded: 40 mA
